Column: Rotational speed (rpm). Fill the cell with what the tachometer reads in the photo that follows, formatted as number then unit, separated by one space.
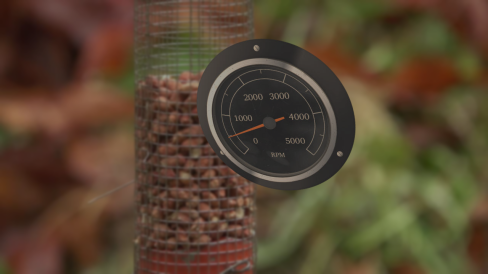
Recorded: 500 rpm
